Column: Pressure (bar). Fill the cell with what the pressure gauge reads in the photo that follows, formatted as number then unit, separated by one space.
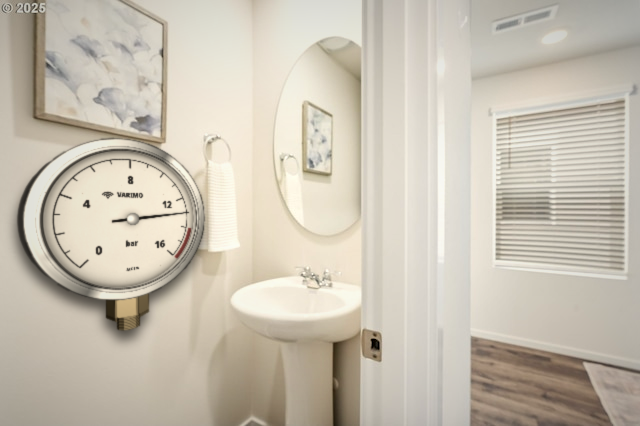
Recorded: 13 bar
